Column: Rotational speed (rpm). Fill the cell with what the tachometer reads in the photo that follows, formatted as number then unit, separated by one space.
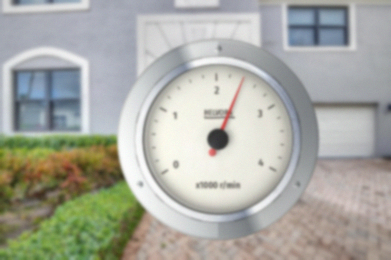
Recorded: 2400 rpm
